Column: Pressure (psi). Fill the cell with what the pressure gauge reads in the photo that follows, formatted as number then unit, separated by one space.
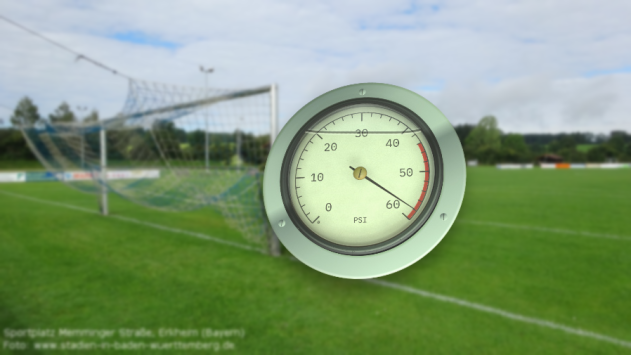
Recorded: 58 psi
